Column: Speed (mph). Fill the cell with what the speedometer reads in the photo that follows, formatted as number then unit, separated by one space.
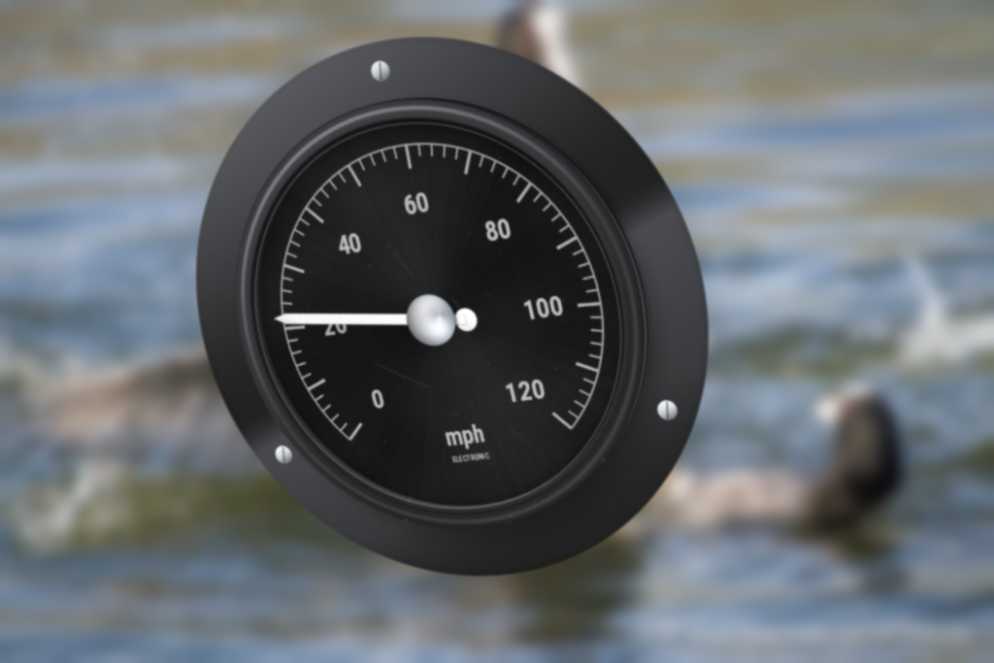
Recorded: 22 mph
